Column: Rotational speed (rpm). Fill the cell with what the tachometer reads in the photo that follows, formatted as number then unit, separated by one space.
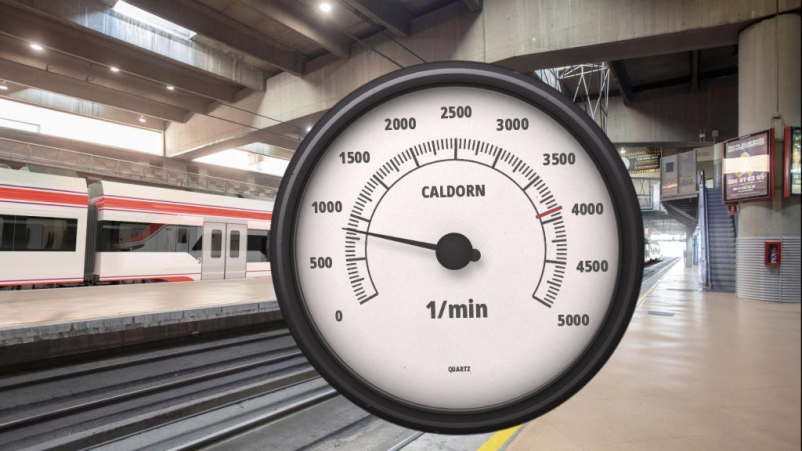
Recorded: 850 rpm
